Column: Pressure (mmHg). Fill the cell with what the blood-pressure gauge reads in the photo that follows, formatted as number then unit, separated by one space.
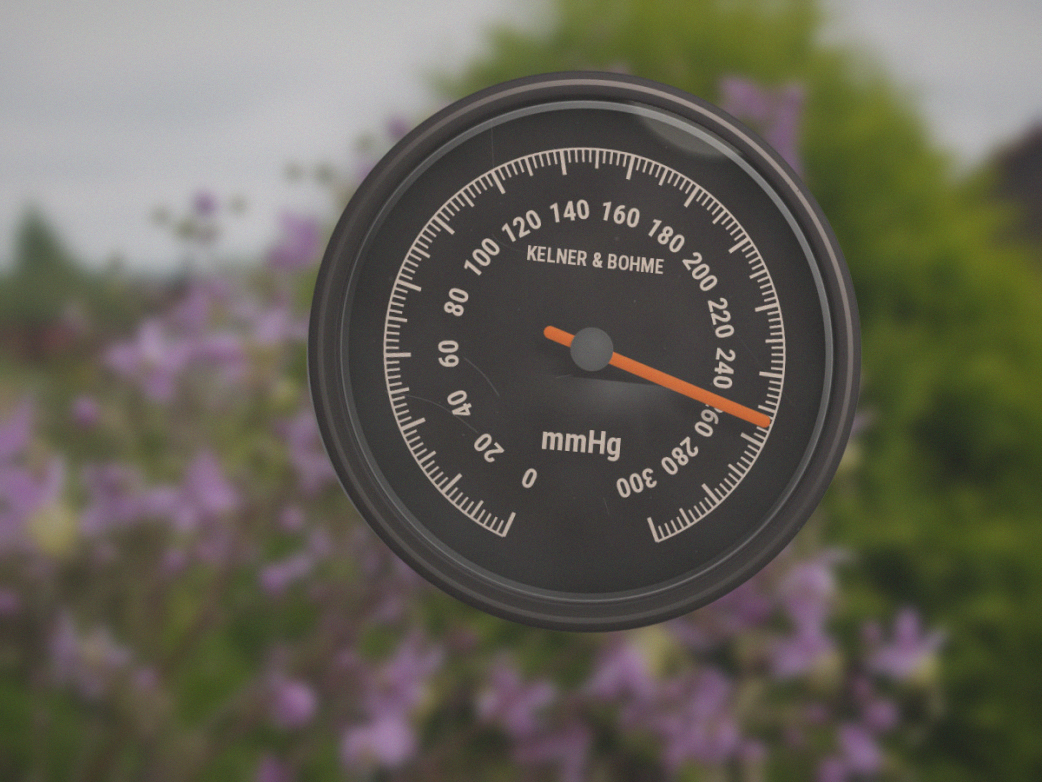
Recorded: 254 mmHg
